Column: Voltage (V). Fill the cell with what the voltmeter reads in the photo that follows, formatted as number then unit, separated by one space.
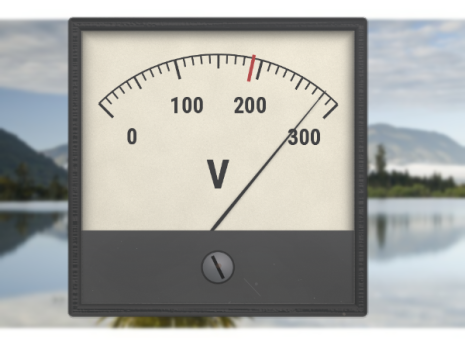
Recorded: 280 V
